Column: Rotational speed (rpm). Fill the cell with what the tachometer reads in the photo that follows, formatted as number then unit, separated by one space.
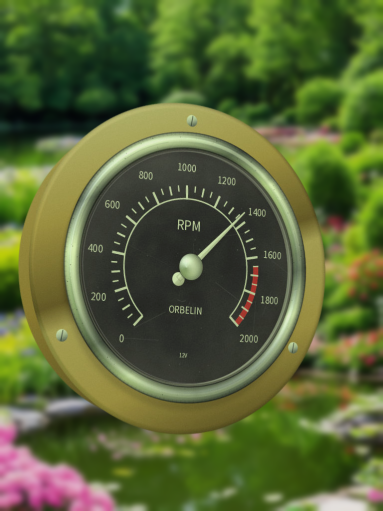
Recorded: 1350 rpm
